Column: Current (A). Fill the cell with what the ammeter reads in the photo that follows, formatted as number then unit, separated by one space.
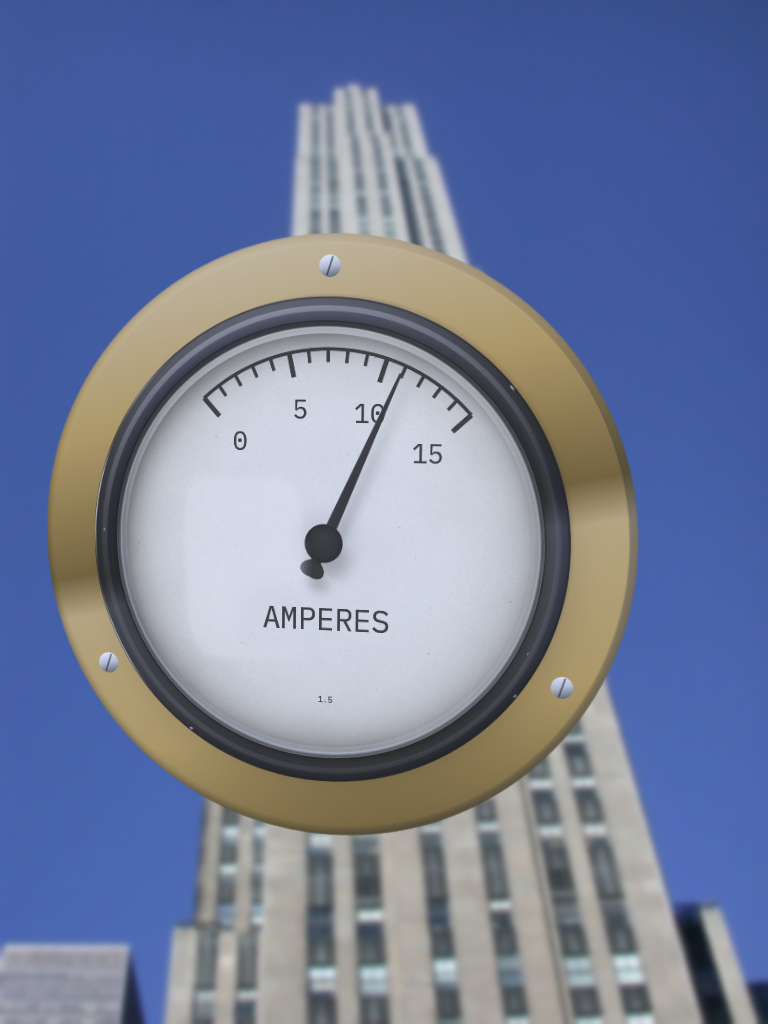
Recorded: 11 A
